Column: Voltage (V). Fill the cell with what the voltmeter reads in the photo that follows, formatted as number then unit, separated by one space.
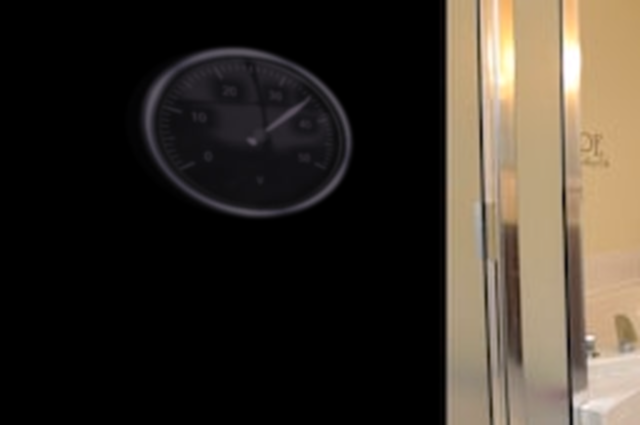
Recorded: 35 V
